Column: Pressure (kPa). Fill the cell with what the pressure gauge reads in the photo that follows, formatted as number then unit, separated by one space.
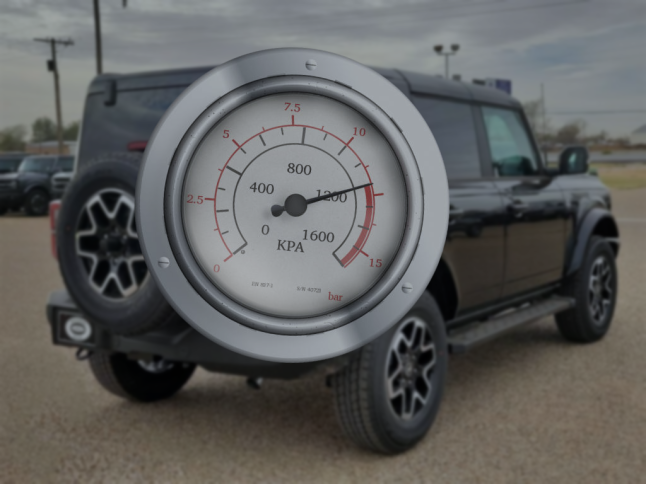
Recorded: 1200 kPa
